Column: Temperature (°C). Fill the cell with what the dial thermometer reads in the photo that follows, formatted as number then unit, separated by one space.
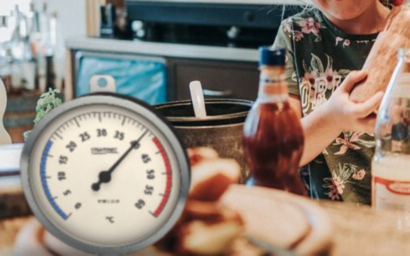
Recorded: 40 °C
